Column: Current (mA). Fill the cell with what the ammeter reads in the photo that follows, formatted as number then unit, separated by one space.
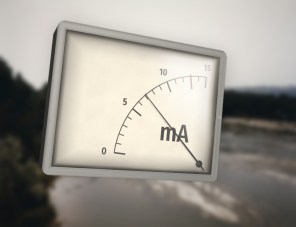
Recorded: 7 mA
